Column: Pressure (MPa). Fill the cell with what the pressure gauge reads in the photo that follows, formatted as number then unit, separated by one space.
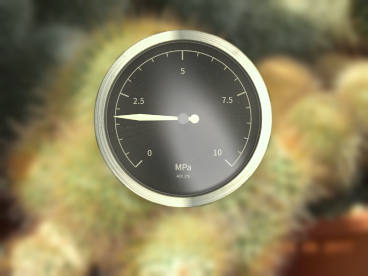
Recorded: 1.75 MPa
